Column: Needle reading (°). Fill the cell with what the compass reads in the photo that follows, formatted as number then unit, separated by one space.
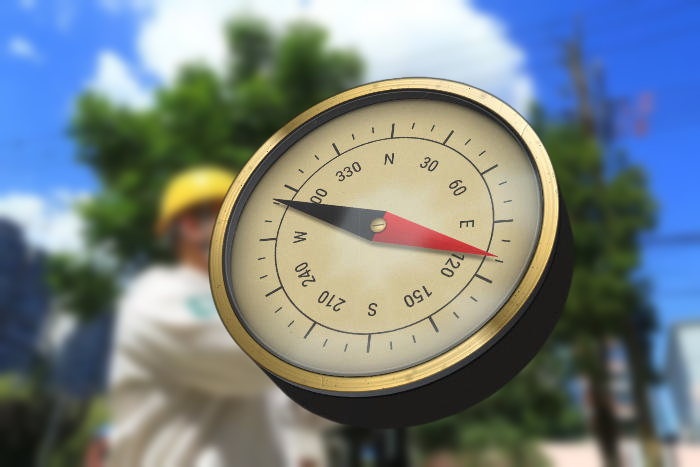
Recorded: 110 °
